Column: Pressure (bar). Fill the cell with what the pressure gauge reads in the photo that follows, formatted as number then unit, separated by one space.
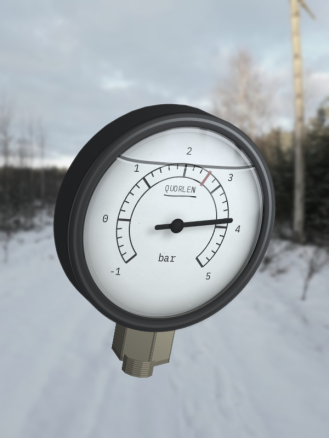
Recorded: 3.8 bar
